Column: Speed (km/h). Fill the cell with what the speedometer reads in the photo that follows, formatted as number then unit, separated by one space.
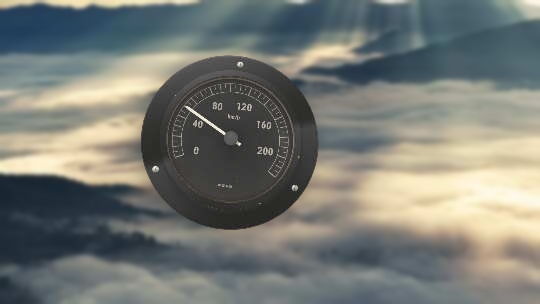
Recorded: 50 km/h
